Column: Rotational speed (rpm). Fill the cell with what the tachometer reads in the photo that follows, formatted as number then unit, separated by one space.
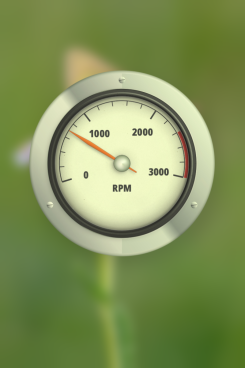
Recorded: 700 rpm
